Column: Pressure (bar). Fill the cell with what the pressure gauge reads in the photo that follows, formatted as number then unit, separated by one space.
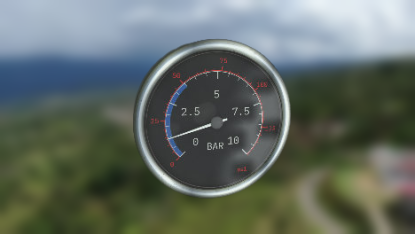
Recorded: 1 bar
